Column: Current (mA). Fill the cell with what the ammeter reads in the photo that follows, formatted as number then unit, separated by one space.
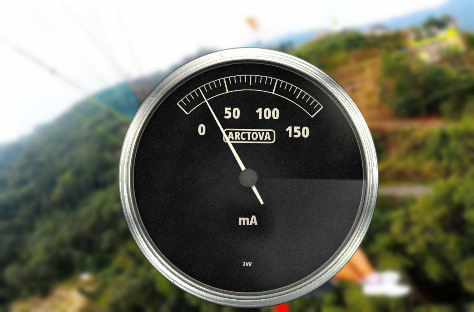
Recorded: 25 mA
